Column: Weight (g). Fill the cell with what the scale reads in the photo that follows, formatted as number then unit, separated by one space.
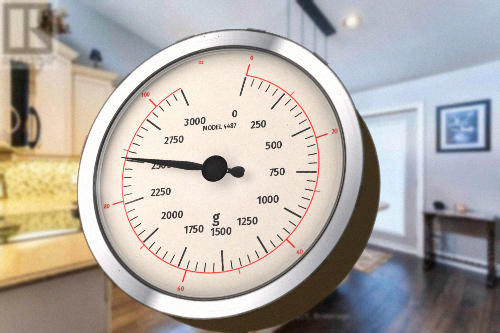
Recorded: 2500 g
